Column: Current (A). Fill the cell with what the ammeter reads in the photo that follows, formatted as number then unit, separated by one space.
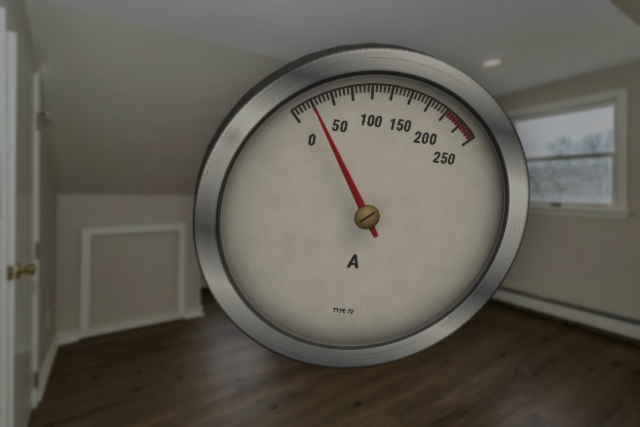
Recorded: 25 A
